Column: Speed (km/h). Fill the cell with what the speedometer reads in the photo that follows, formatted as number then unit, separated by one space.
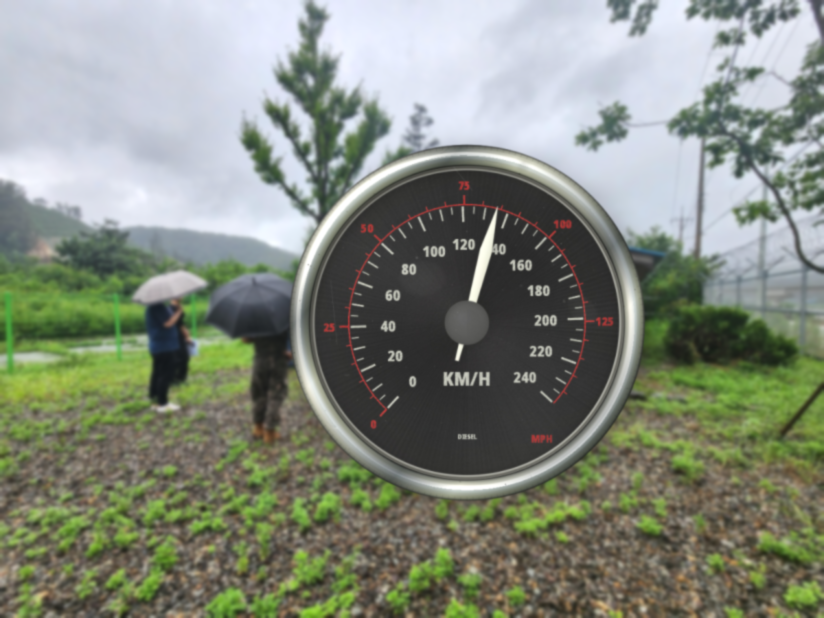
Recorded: 135 km/h
